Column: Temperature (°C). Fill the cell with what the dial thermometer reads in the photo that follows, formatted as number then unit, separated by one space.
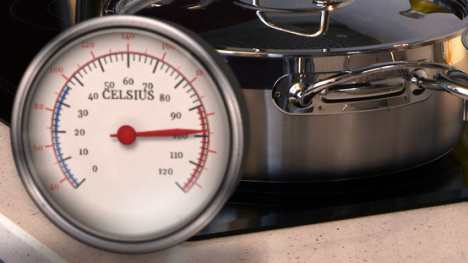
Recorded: 98 °C
